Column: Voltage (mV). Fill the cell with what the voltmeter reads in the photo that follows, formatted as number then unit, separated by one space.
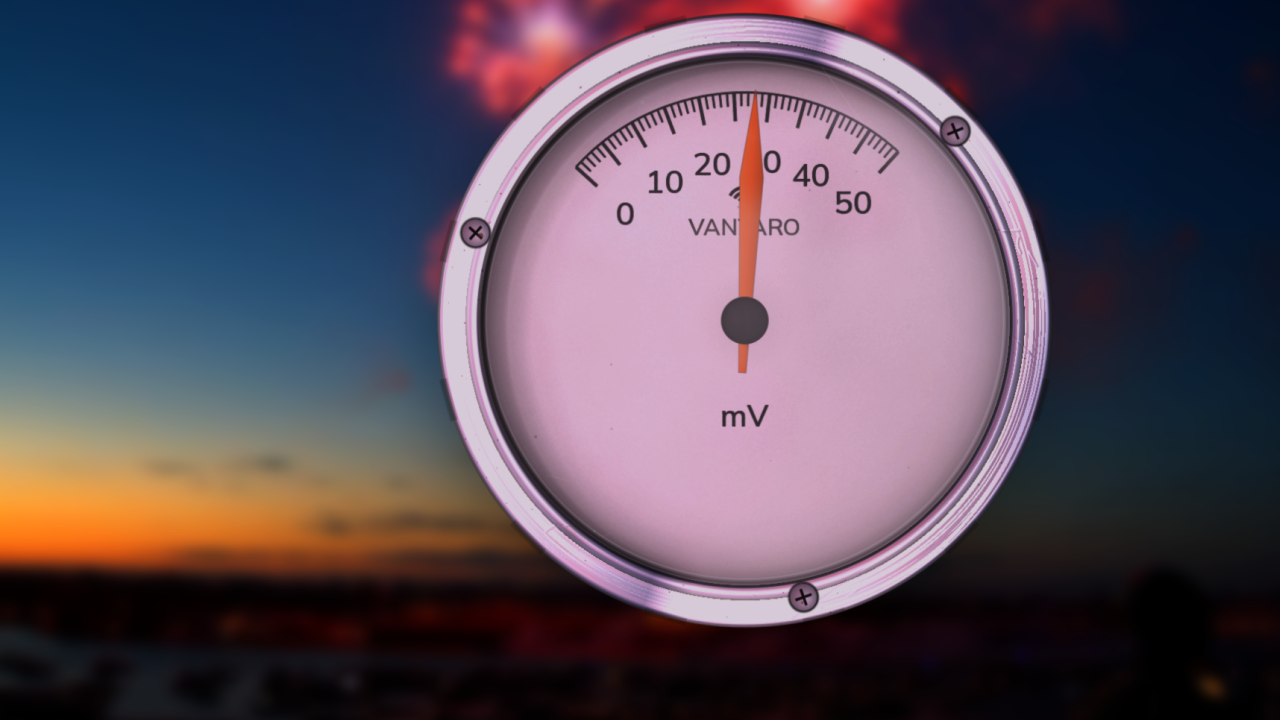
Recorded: 28 mV
